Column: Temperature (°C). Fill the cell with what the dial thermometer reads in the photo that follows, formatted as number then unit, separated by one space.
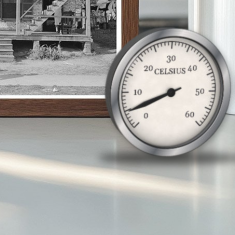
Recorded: 5 °C
